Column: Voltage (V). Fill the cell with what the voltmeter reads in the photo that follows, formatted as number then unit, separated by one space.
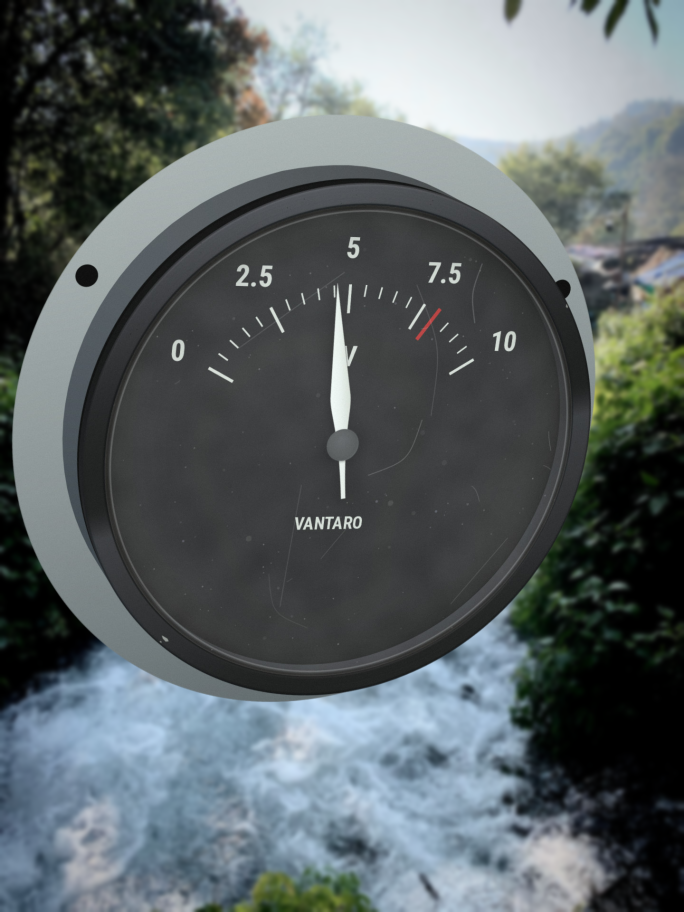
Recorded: 4.5 V
